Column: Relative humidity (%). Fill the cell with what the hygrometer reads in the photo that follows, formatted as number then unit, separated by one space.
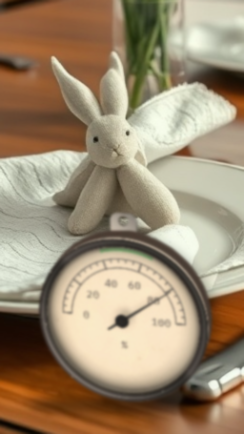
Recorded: 80 %
